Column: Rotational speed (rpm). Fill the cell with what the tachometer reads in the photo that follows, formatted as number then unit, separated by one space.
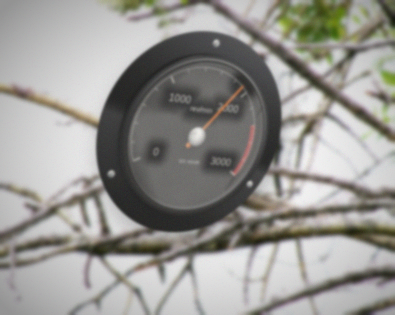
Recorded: 1900 rpm
